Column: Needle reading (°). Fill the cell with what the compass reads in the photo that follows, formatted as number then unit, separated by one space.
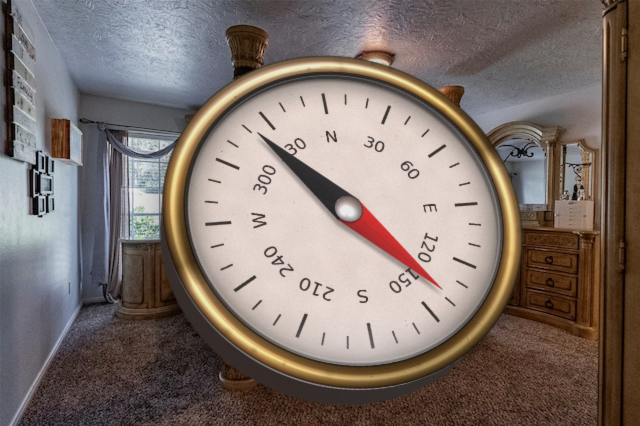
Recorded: 140 °
